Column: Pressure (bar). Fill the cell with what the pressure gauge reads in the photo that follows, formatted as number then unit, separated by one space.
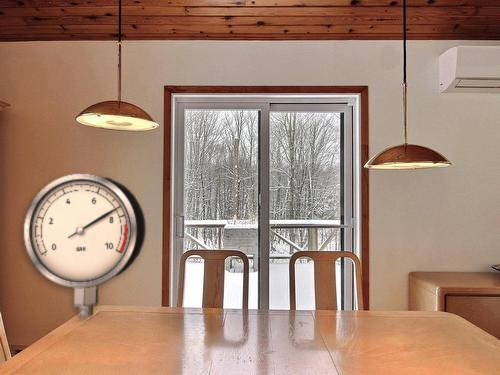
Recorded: 7.5 bar
